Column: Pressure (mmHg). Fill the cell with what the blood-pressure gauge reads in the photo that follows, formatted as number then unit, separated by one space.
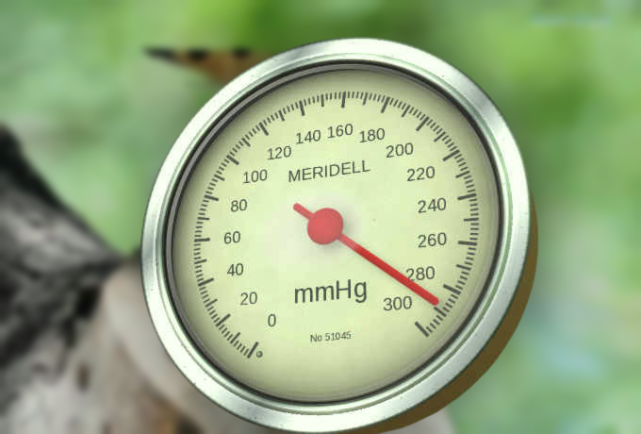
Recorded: 288 mmHg
